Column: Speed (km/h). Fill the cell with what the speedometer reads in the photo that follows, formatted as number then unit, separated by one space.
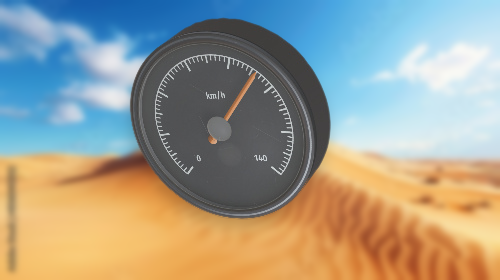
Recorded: 92 km/h
